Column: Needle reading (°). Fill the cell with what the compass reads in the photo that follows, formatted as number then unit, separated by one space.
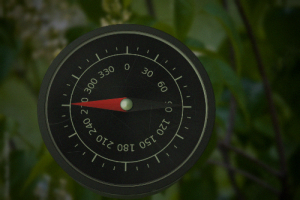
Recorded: 270 °
